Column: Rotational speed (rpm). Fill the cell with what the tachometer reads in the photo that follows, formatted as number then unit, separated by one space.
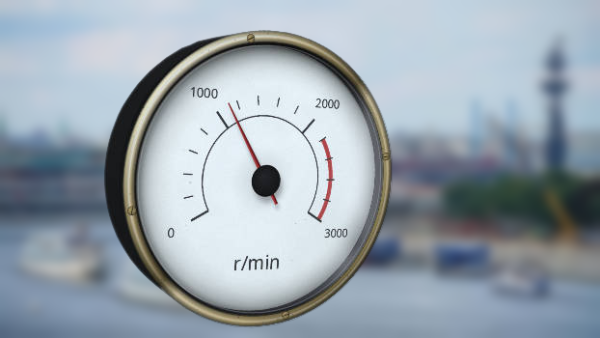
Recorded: 1100 rpm
